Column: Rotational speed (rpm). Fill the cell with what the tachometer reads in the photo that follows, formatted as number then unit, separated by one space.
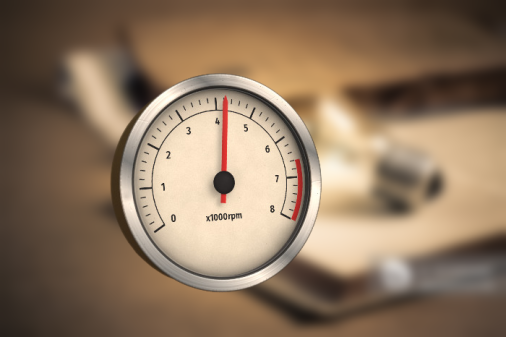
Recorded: 4200 rpm
